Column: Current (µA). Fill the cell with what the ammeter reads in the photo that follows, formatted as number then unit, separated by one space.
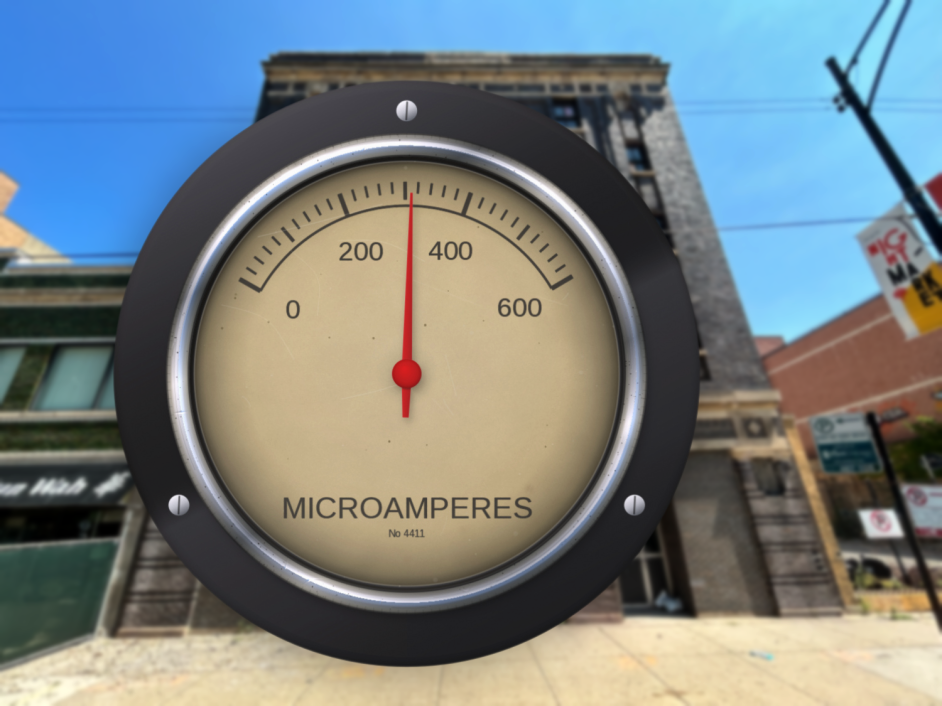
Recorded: 310 µA
